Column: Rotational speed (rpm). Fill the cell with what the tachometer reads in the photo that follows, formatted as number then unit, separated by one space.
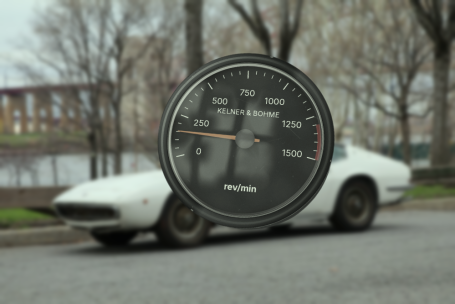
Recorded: 150 rpm
